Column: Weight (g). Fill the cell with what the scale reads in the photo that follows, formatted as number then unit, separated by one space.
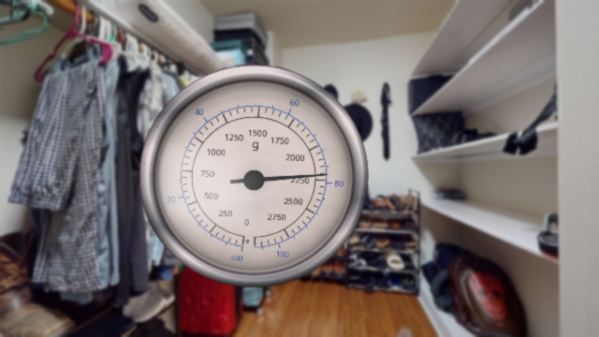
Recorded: 2200 g
